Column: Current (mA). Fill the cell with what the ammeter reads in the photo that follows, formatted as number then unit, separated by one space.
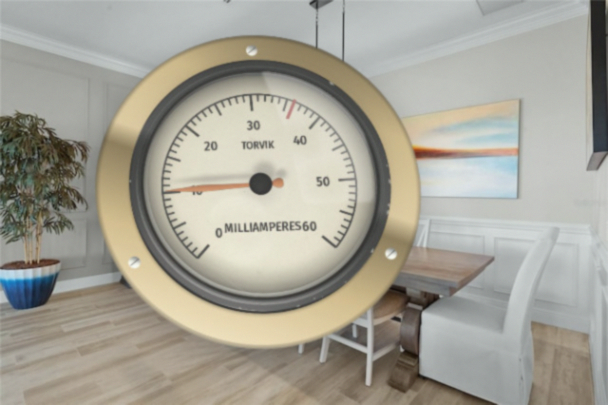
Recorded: 10 mA
